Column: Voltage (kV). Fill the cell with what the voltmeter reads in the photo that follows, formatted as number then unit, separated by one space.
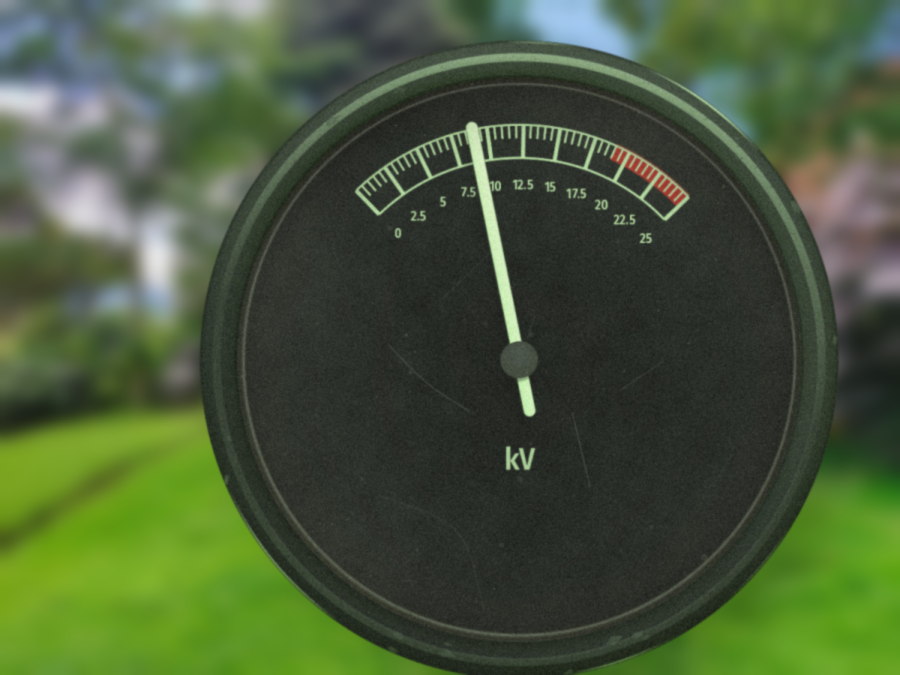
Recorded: 9 kV
